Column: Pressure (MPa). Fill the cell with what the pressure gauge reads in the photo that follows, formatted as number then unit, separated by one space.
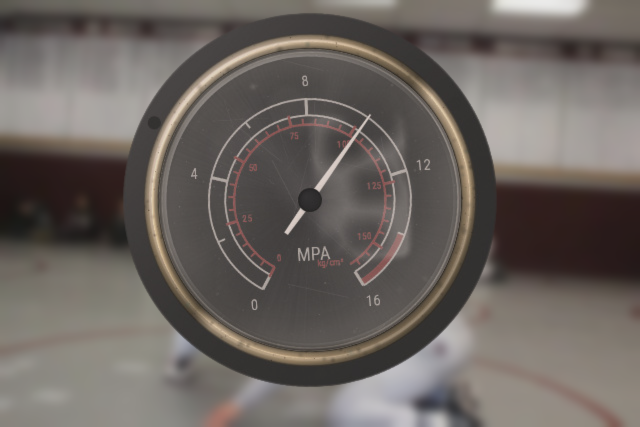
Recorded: 10 MPa
